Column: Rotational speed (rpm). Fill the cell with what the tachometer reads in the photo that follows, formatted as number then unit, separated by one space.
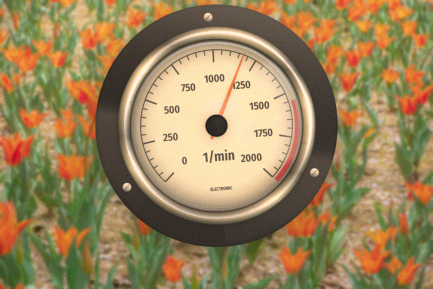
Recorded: 1175 rpm
